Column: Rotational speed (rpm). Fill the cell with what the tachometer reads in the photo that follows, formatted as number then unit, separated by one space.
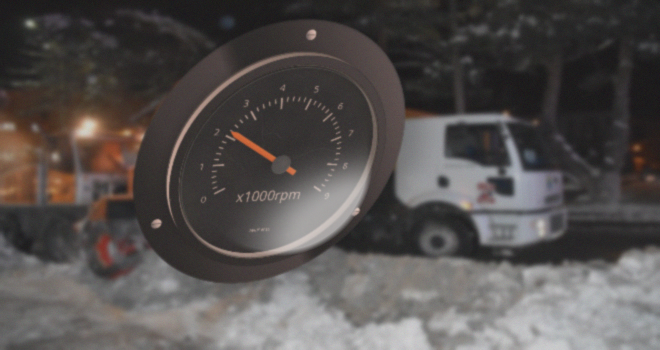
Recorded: 2200 rpm
